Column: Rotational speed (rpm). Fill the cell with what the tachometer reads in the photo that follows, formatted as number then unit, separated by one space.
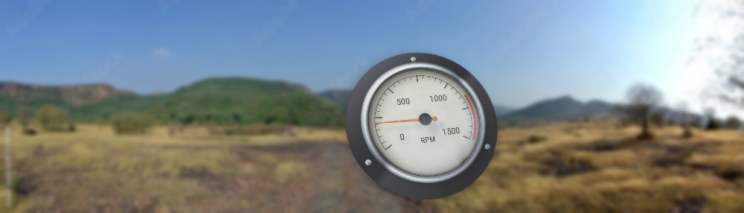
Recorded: 200 rpm
